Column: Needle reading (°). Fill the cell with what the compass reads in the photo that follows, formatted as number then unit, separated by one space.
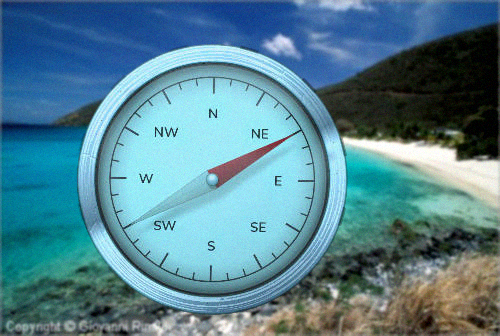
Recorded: 60 °
